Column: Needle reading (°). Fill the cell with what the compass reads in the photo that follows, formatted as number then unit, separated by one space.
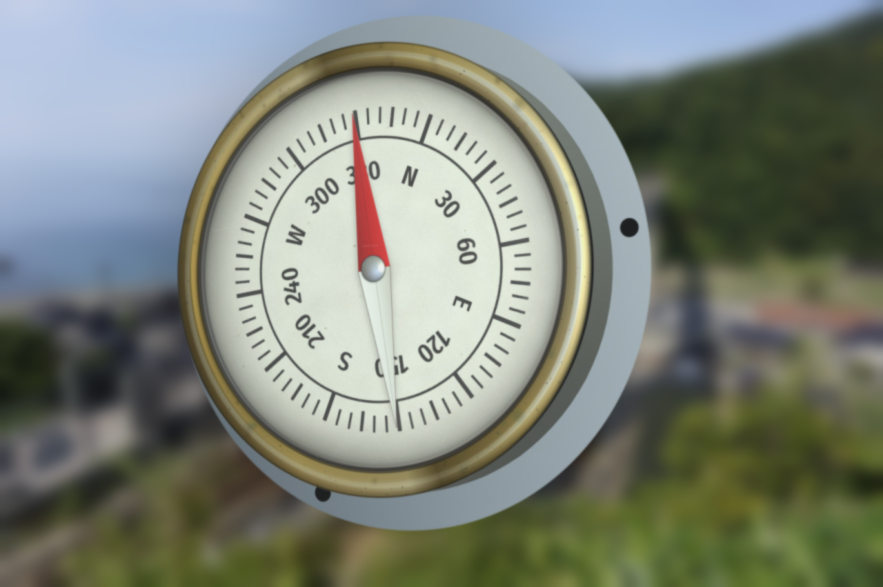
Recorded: 330 °
